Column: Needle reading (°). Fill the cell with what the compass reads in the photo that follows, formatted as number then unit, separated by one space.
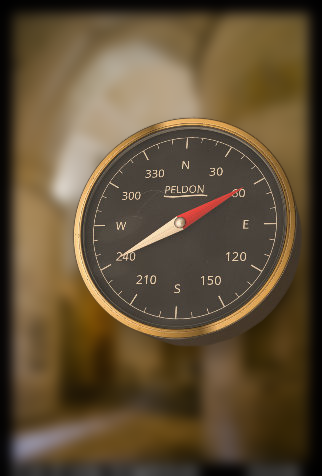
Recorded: 60 °
